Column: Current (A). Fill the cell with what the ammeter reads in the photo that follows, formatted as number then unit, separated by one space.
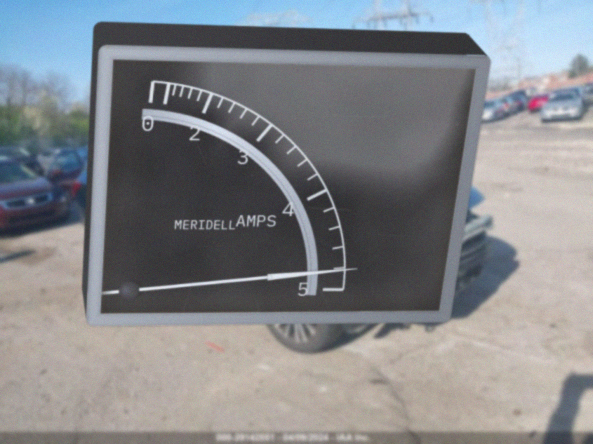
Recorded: 4.8 A
